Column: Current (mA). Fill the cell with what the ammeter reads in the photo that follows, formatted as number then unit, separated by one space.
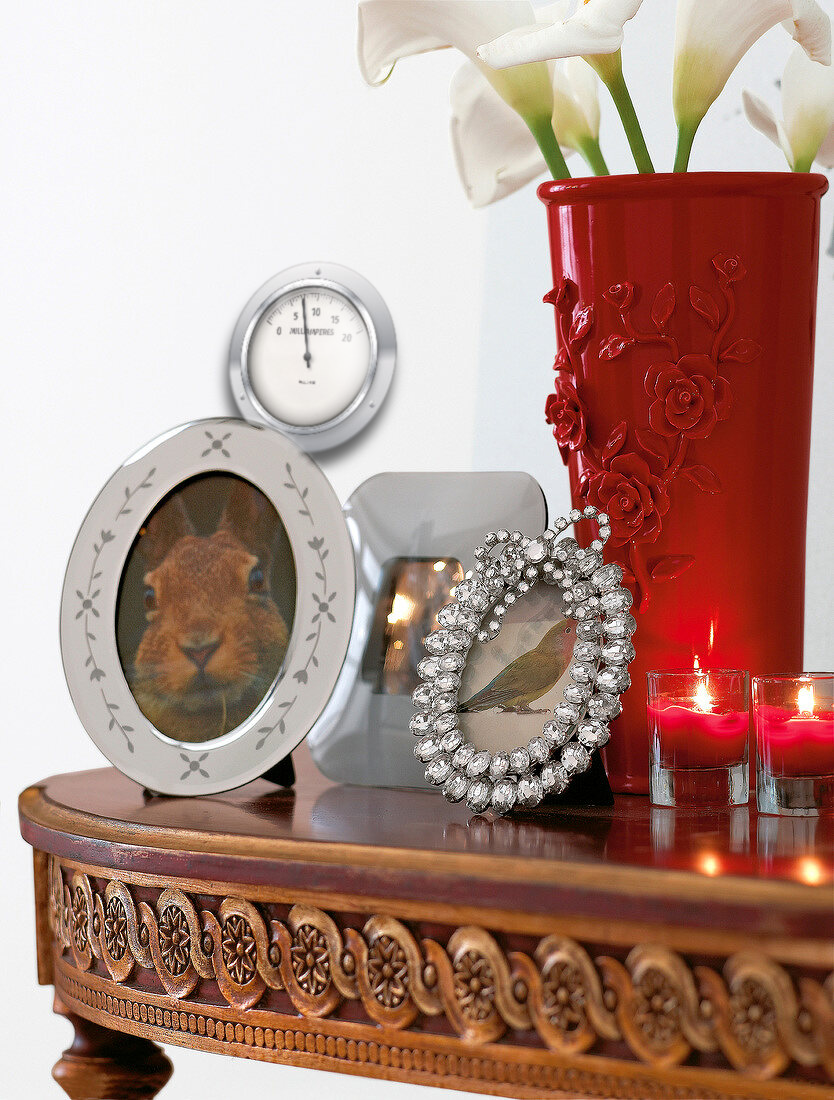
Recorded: 7.5 mA
